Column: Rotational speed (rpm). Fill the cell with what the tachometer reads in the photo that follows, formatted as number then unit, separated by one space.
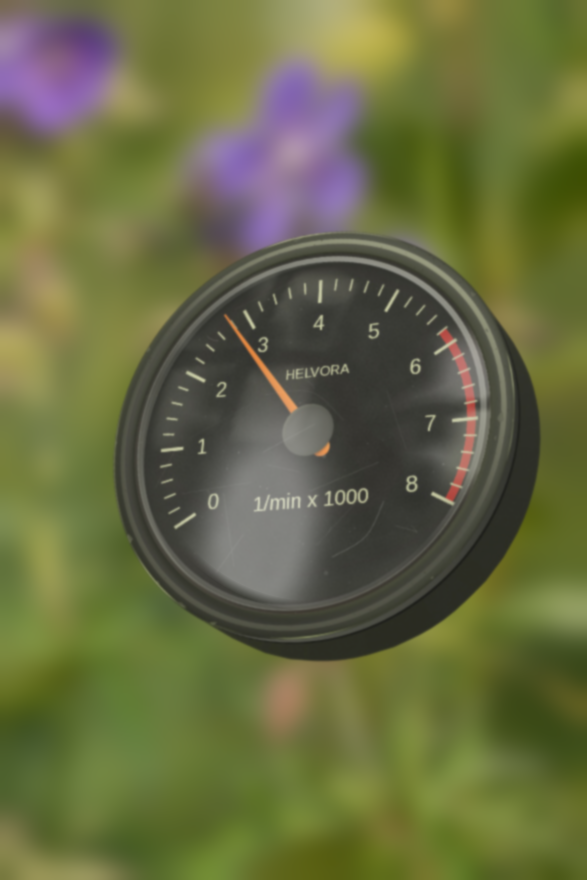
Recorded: 2800 rpm
